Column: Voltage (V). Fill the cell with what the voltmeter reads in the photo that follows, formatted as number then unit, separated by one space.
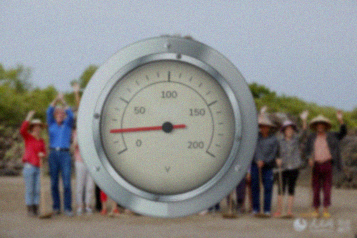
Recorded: 20 V
